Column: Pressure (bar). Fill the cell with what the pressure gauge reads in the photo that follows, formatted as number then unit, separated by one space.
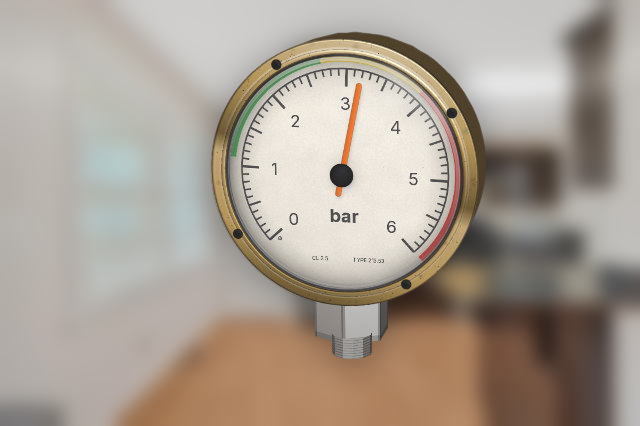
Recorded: 3.2 bar
